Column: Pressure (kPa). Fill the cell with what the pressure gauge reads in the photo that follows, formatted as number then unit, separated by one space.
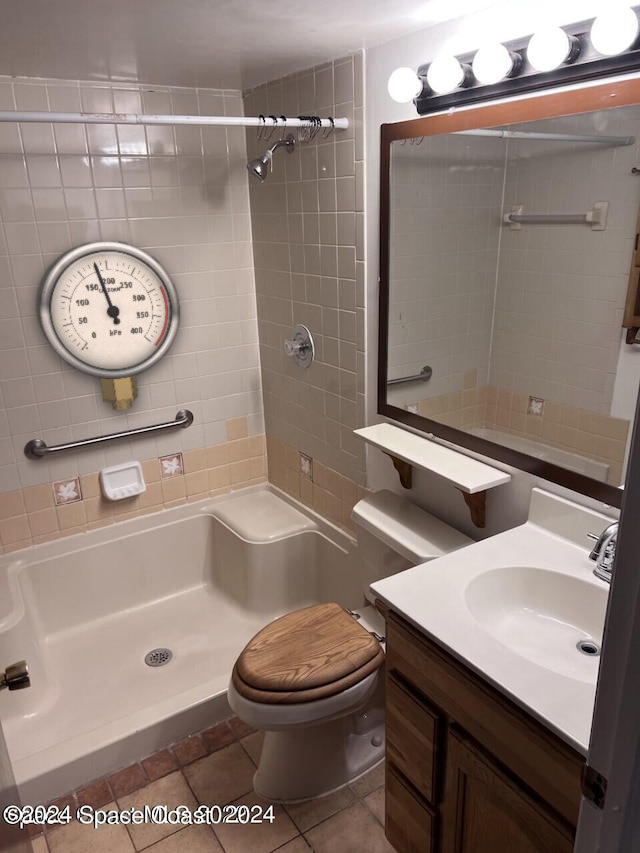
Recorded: 180 kPa
